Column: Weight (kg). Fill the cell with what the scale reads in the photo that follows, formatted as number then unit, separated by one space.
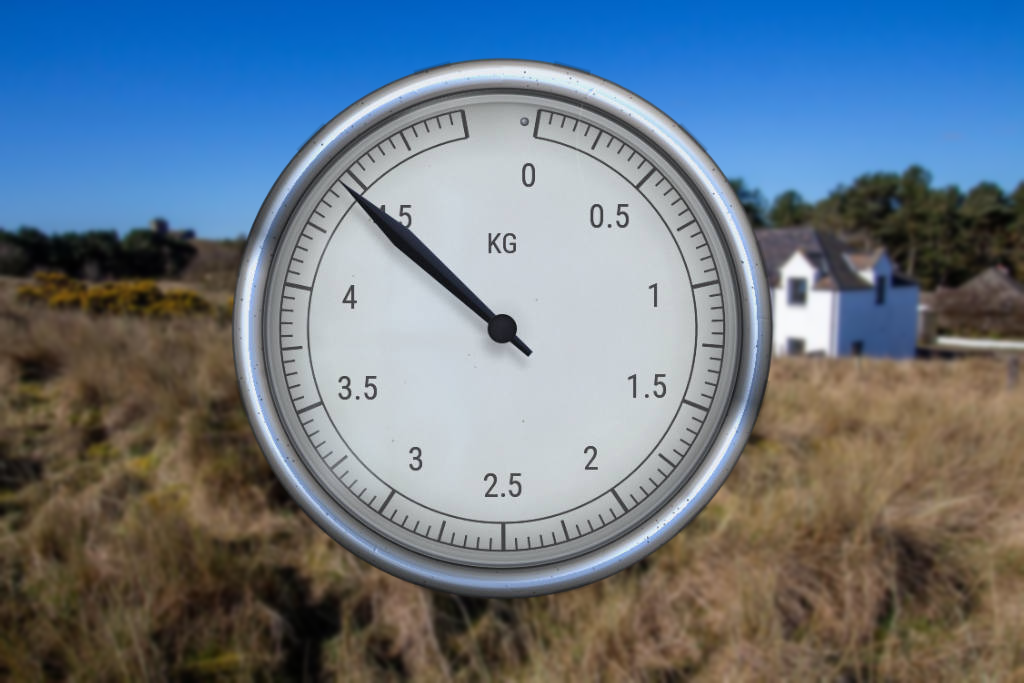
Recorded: 4.45 kg
